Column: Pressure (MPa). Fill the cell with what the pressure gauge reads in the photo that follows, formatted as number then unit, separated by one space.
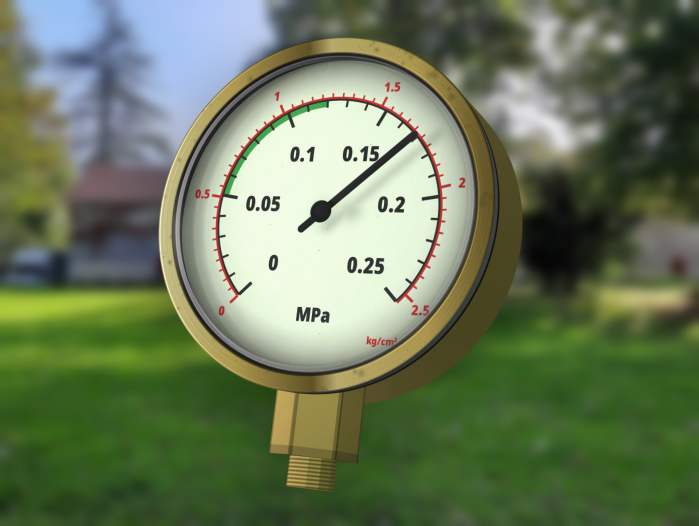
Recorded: 0.17 MPa
